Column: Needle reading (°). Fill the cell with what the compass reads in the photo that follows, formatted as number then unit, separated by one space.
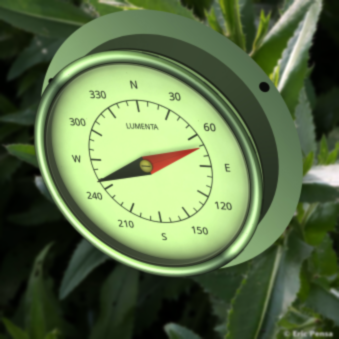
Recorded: 70 °
